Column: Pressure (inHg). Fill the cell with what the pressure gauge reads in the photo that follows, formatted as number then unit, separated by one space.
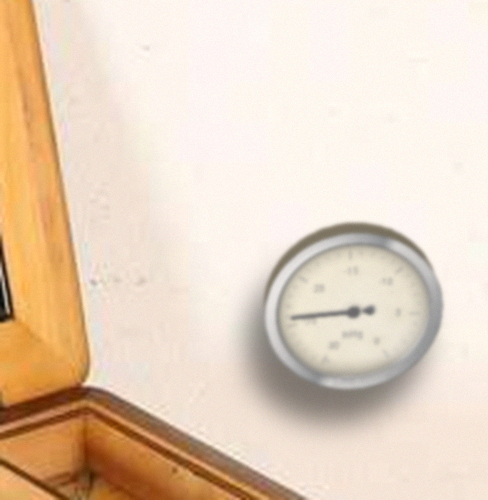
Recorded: -24 inHg
